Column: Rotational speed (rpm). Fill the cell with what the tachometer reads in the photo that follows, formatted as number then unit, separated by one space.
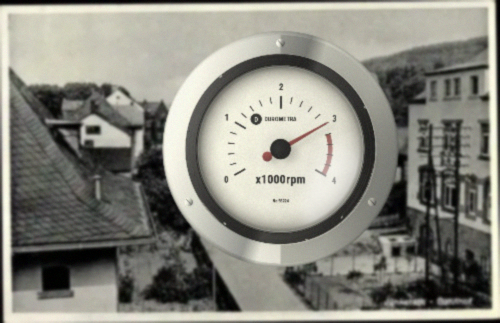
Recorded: 3000 rpm
